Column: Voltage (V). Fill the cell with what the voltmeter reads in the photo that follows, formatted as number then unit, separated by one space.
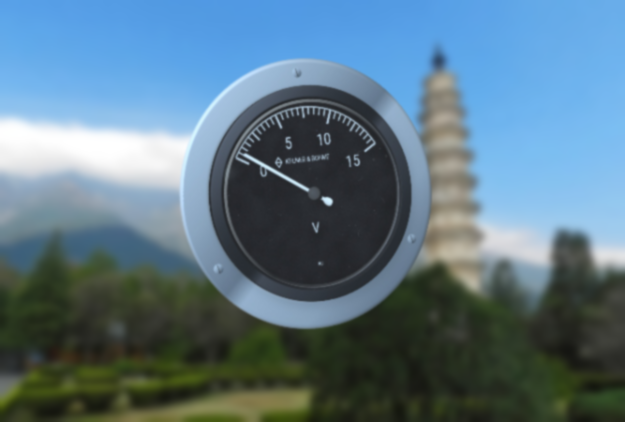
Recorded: 0.5 V
